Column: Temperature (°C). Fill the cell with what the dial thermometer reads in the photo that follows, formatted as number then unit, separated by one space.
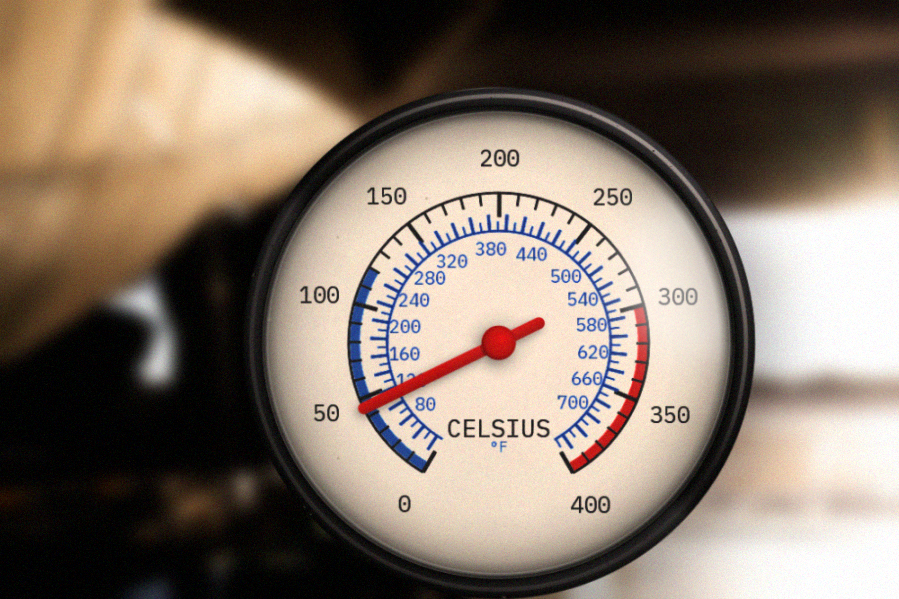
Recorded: 45 °C
